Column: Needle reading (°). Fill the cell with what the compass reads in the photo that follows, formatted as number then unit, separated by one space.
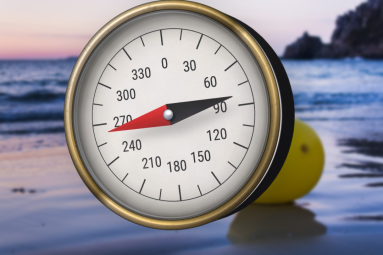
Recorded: 262.5 °
